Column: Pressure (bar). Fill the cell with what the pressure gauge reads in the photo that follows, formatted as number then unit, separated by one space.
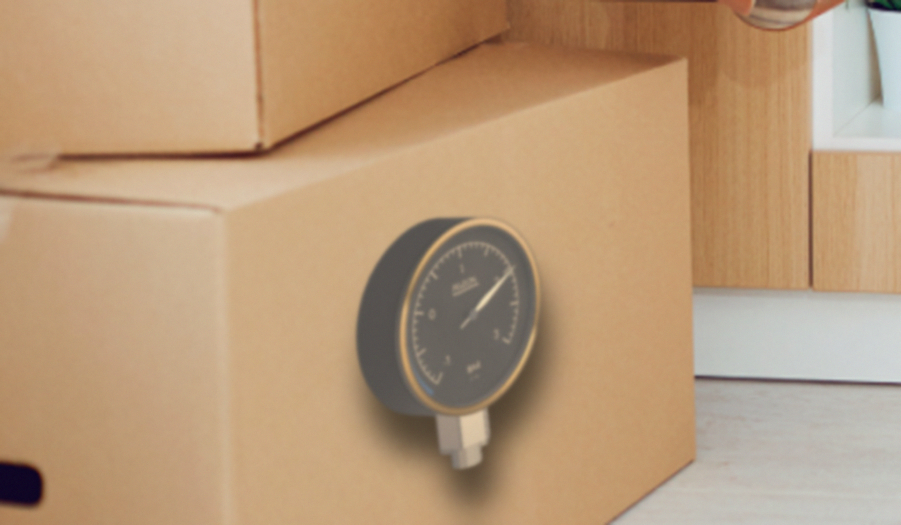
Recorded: 2 bar
